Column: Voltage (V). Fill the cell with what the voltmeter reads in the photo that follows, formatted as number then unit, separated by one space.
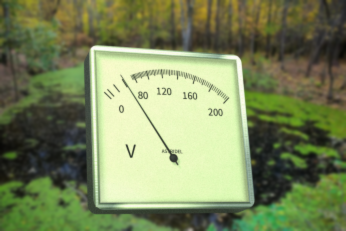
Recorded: 60 V
